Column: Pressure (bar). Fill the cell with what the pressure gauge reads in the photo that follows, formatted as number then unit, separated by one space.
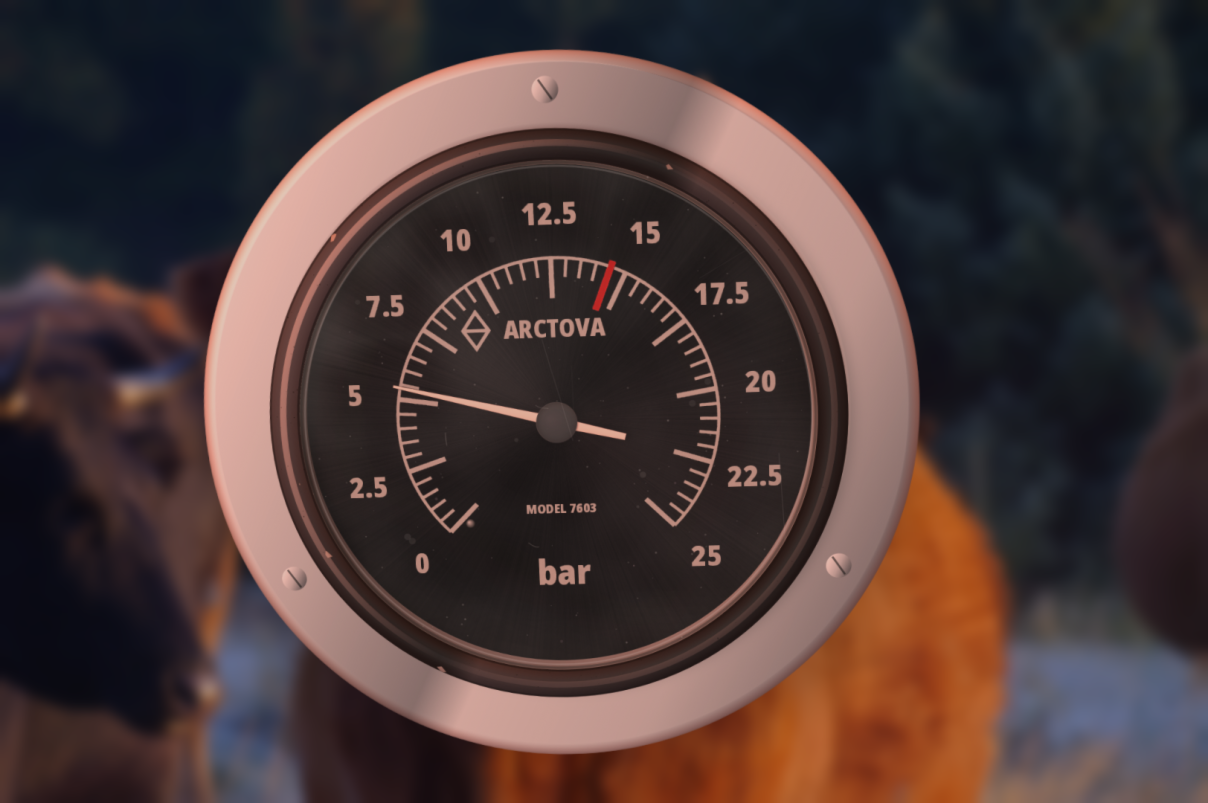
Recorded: 5.5 bar
